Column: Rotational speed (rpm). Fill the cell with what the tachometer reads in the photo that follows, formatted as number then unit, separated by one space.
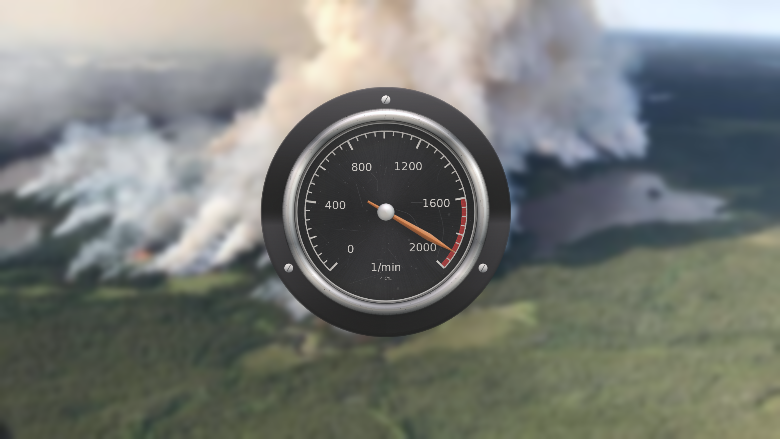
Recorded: 1900 rpm
